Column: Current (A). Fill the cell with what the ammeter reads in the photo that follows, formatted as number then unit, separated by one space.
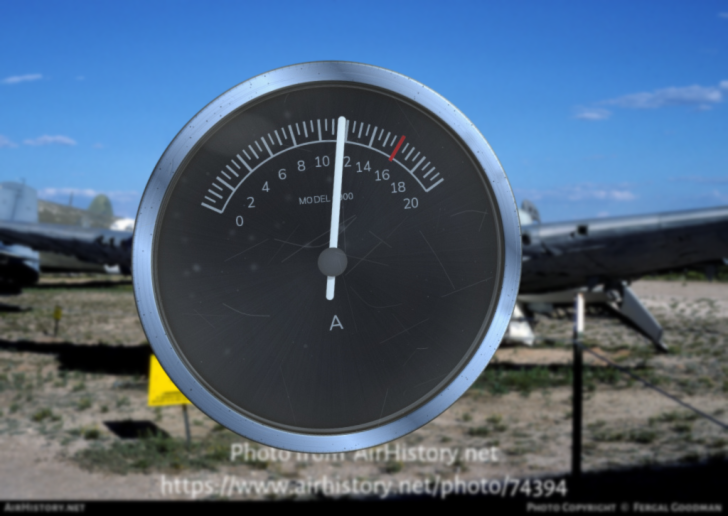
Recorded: 11.5 A
